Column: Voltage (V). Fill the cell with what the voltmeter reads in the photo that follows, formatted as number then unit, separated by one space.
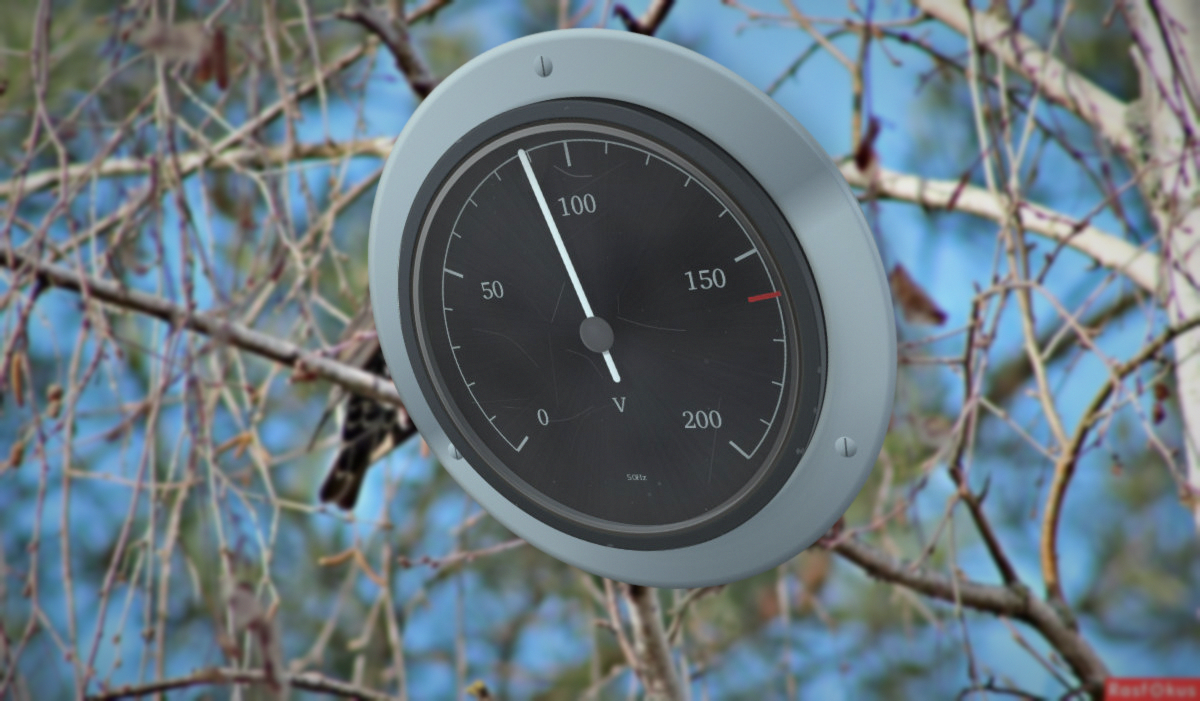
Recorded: 90 V
